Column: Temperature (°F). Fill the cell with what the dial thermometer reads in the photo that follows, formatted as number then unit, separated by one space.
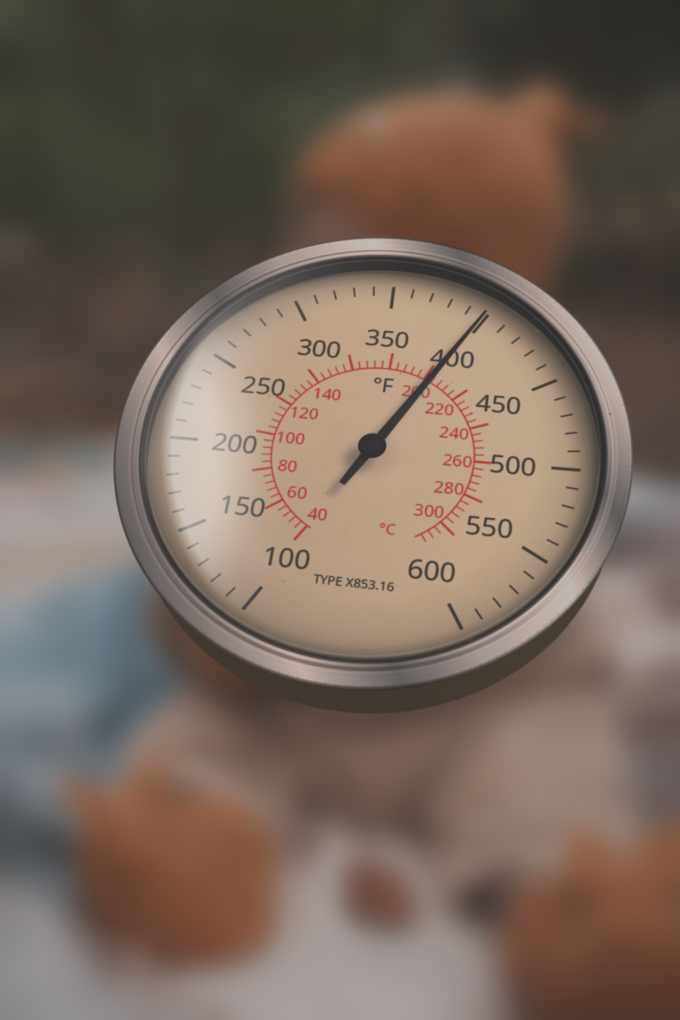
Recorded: 400 °F
